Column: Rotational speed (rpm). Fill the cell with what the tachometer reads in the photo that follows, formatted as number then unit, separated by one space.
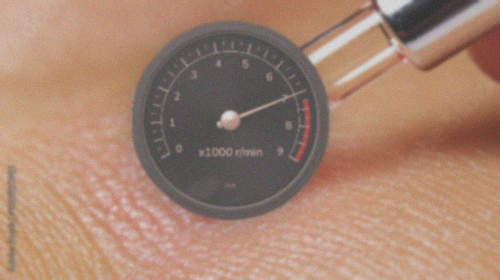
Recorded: 7000 rpm
